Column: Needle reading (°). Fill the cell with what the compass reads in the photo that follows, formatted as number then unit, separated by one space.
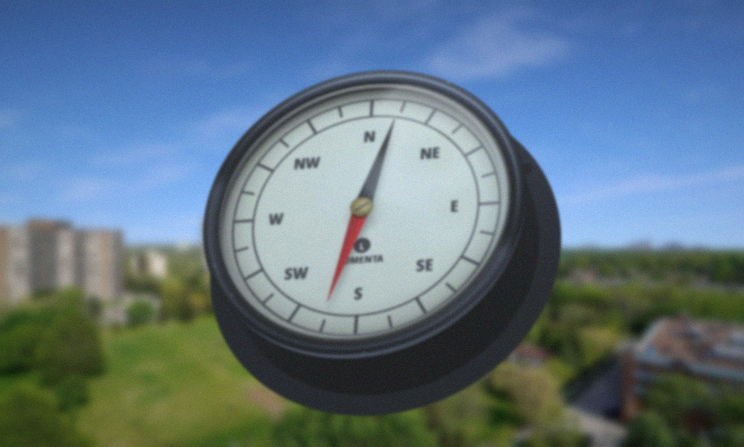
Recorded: 195 °
